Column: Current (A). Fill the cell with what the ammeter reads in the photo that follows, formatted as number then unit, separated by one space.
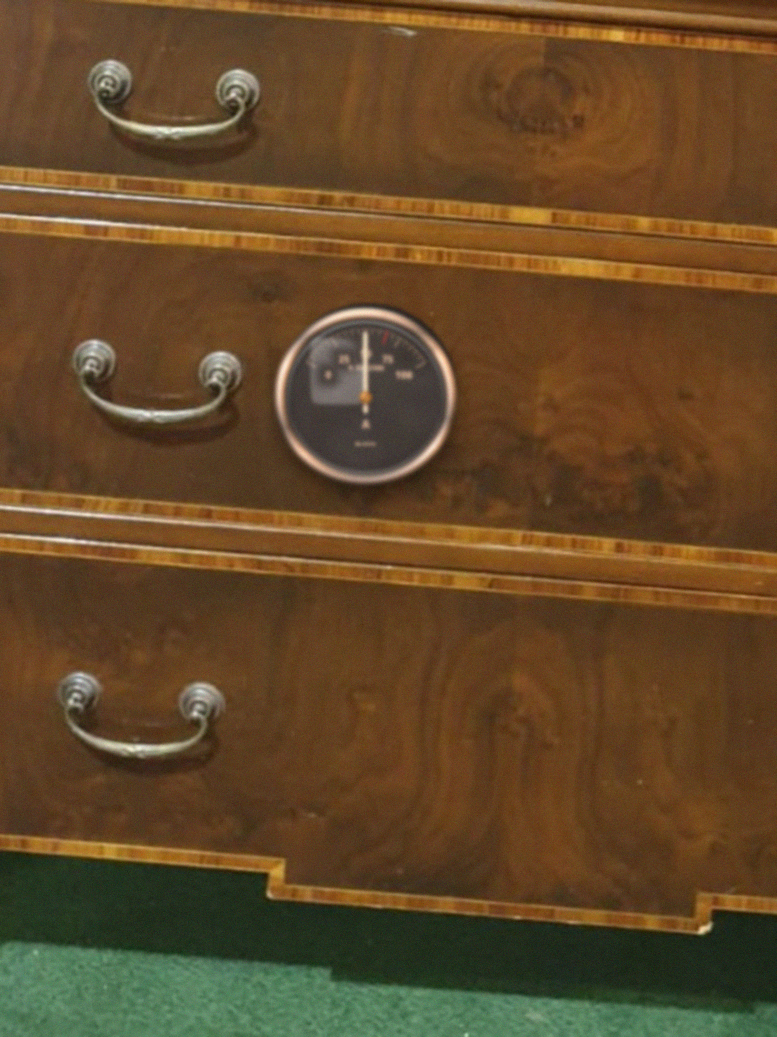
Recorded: 50 A
